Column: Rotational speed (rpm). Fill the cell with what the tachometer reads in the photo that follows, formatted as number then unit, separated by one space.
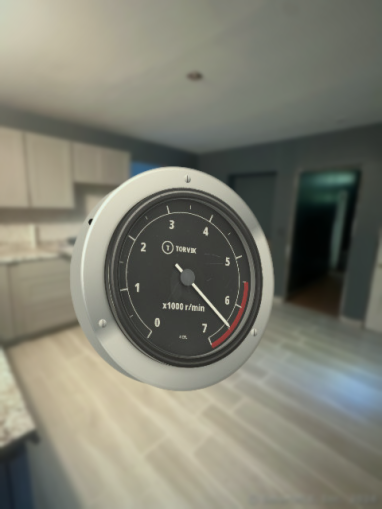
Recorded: 6500 rpm
